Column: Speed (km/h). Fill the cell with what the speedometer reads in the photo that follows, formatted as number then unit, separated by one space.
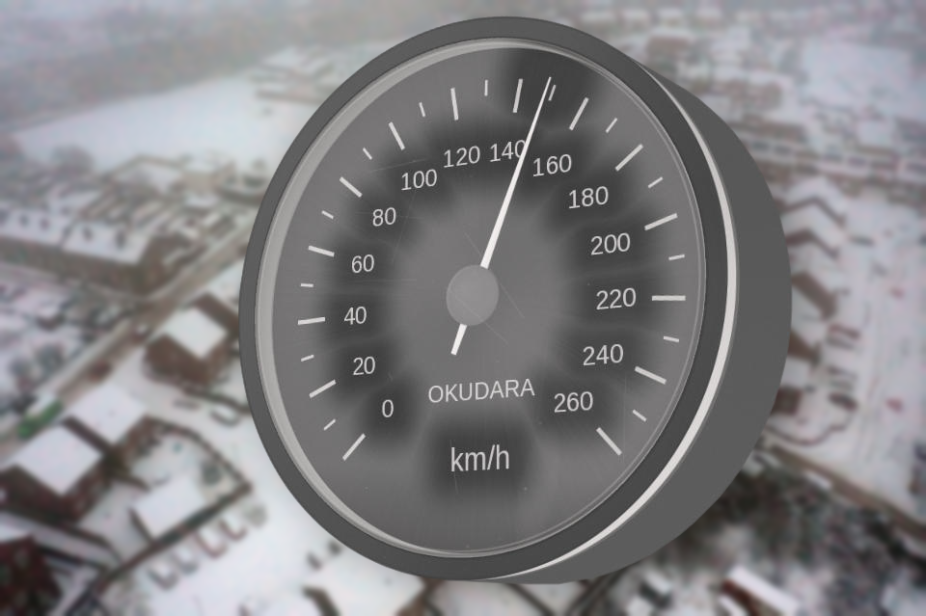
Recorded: 150 km/h
